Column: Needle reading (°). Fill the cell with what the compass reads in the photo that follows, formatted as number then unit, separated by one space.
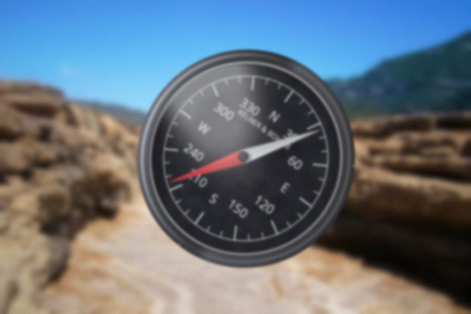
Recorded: 215 °
